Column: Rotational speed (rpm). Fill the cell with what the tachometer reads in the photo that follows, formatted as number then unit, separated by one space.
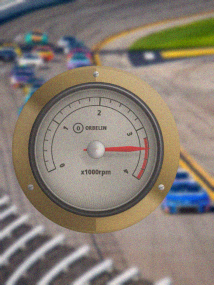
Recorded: 3400 rpm
